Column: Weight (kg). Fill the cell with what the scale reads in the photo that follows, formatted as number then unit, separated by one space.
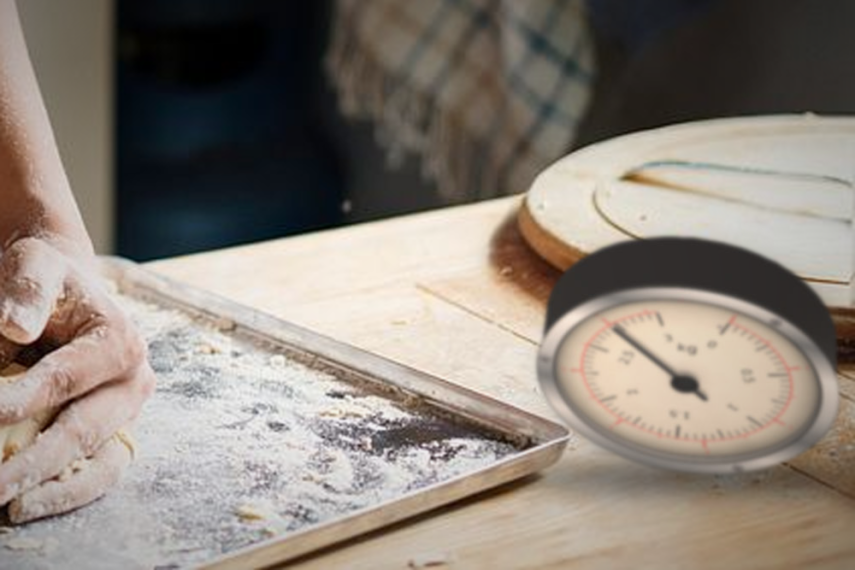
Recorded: 2.75 kg
